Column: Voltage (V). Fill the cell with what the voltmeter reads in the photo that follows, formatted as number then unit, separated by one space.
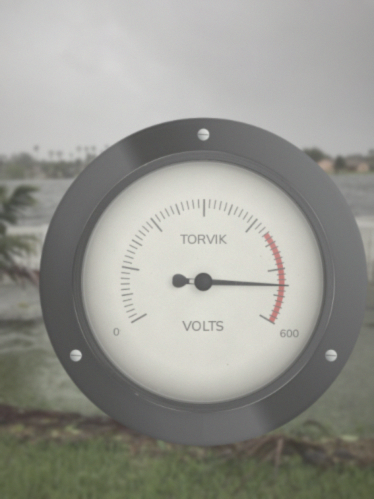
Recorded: 530 V
